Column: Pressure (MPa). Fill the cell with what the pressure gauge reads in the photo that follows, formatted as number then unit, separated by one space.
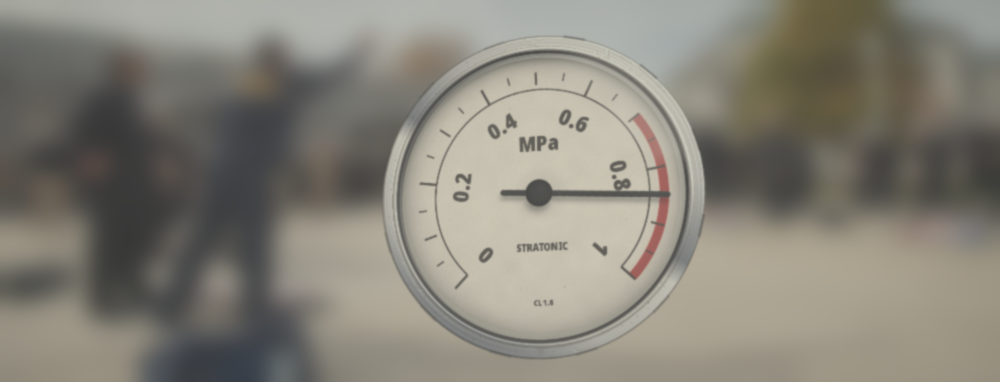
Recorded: 0.85 MPa
